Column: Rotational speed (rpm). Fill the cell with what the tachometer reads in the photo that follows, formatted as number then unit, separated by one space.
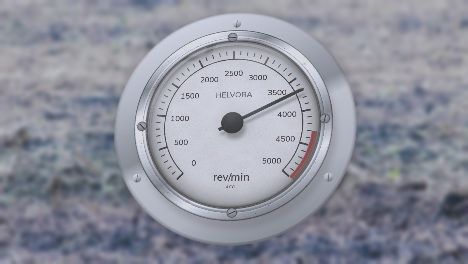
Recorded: 3700 rpm
